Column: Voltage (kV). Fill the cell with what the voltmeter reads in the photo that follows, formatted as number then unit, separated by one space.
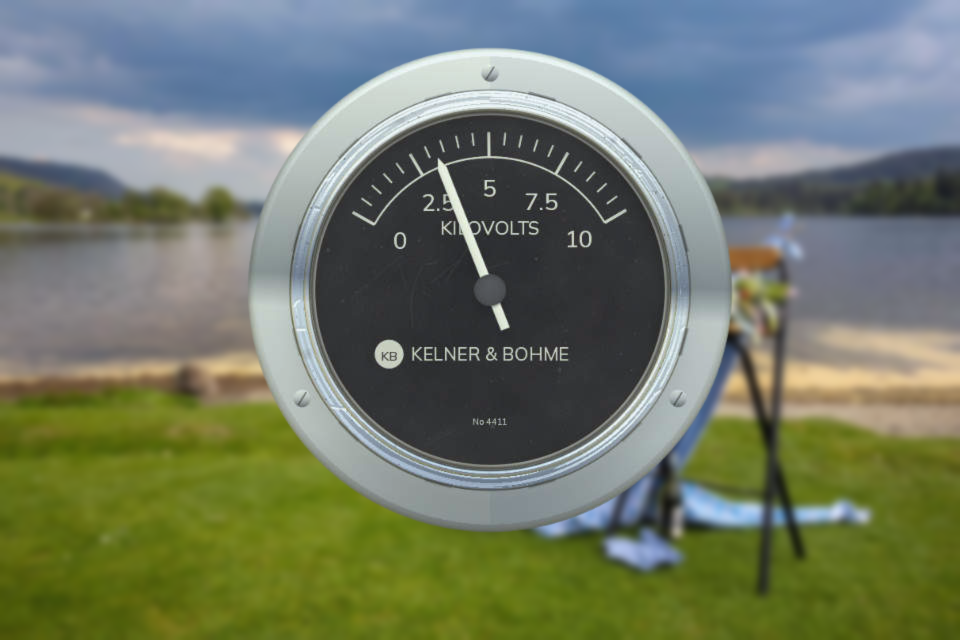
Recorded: 3.25 kV
